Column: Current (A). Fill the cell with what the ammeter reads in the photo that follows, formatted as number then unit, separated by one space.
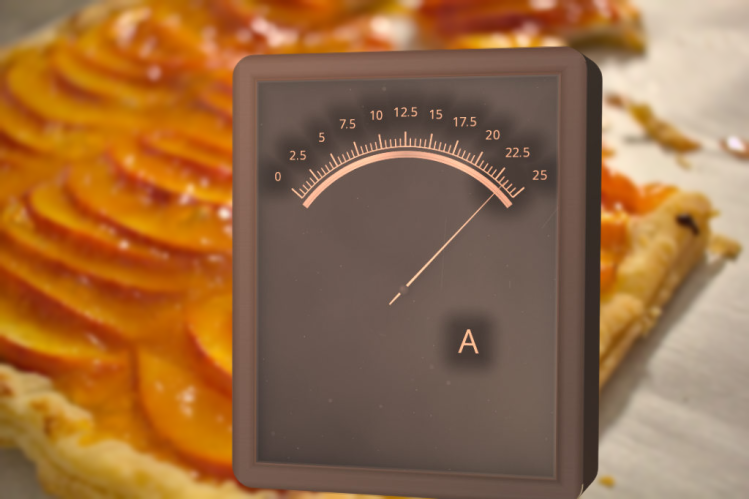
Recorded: 23.5 A
